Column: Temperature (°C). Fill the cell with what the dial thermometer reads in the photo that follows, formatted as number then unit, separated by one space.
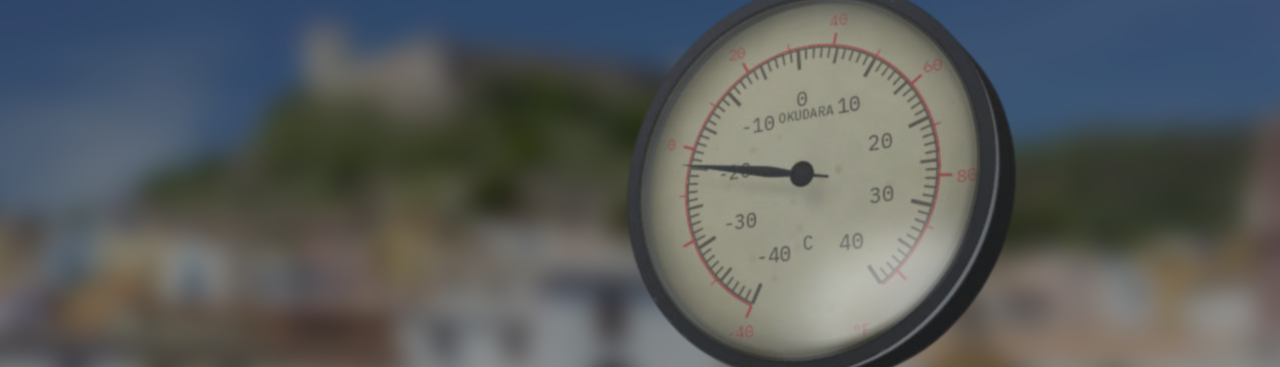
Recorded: -20 °C
